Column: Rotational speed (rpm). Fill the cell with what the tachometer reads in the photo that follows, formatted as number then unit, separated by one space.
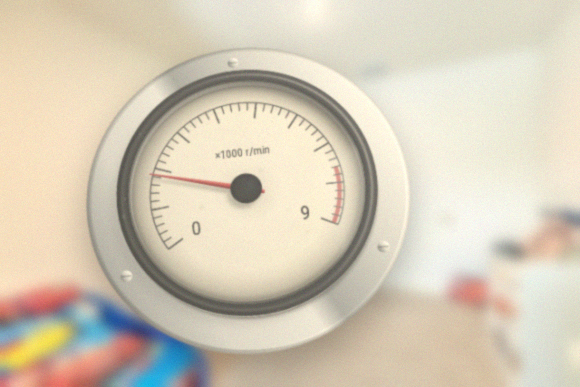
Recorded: 1800 rpm
